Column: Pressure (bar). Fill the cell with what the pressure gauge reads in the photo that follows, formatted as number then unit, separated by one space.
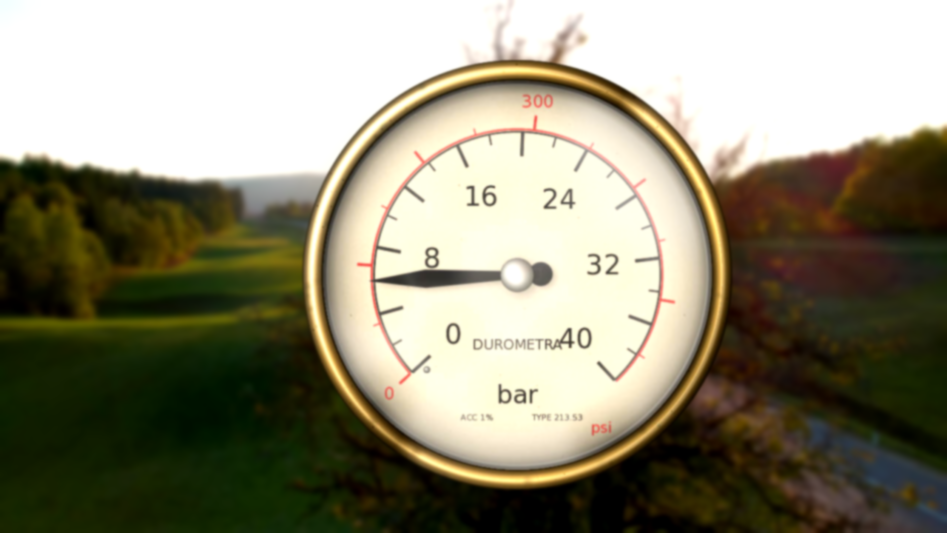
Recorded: 6 bar
